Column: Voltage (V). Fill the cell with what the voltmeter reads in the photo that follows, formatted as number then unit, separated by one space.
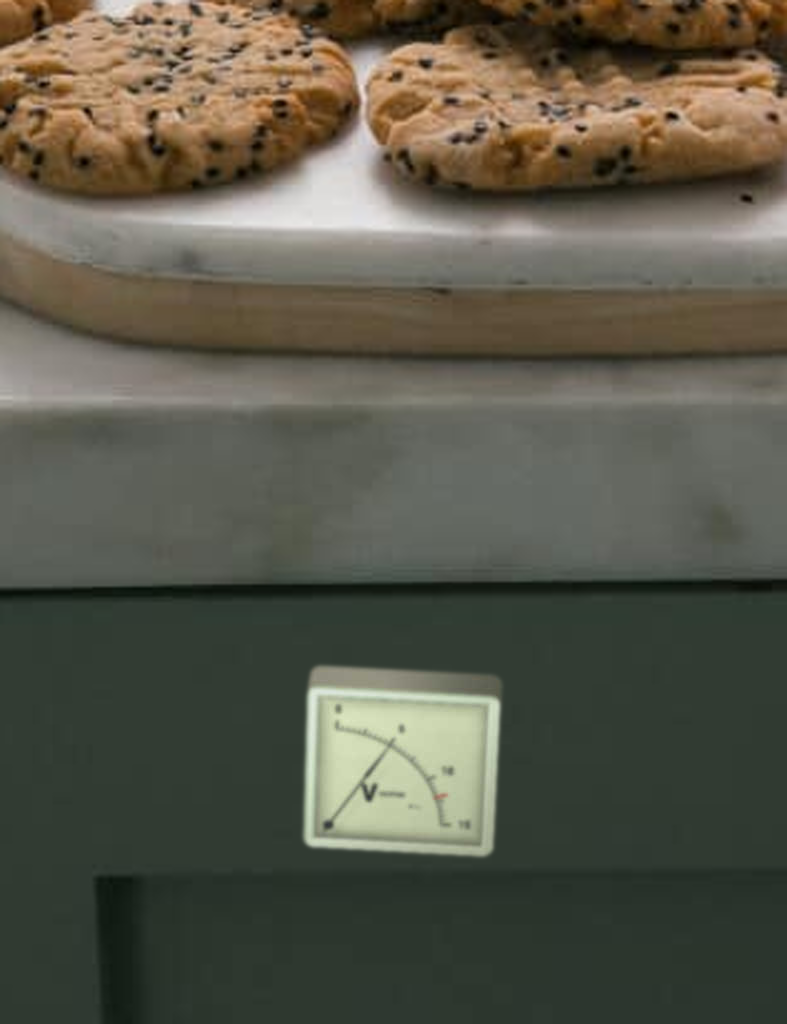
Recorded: 5 V
